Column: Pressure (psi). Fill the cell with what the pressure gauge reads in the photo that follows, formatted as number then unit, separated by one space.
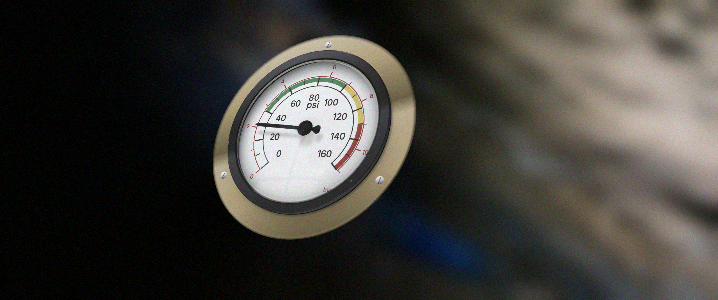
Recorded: 30 psi
